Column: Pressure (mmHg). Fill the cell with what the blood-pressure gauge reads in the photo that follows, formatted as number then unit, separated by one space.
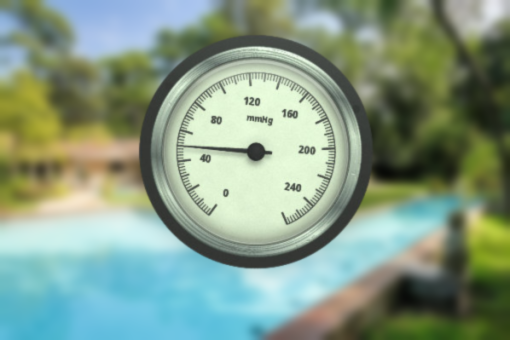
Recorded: 50 mmHg
